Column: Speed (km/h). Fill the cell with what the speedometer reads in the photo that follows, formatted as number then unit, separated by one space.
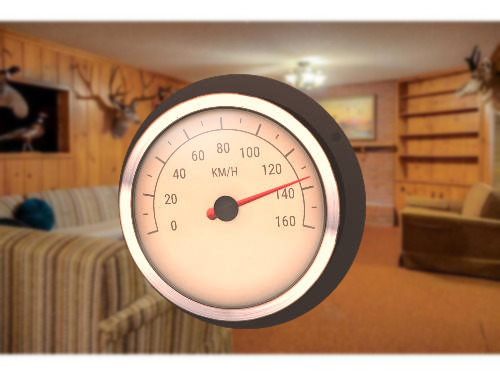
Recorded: 135 km/h
